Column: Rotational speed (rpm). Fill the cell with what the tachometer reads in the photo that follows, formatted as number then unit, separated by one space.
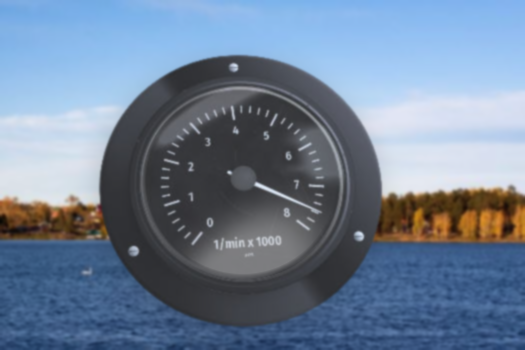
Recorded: 7600 rpm
